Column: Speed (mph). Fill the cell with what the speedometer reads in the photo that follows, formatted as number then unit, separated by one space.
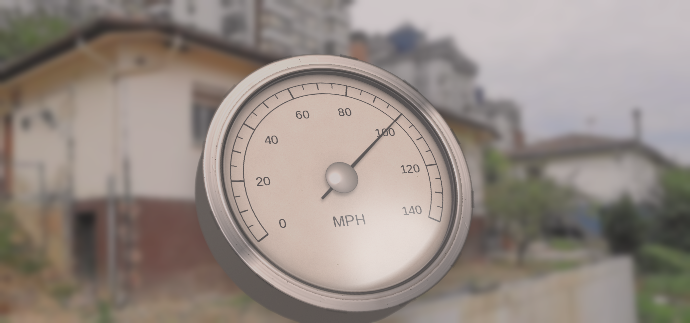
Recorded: 100 mph
